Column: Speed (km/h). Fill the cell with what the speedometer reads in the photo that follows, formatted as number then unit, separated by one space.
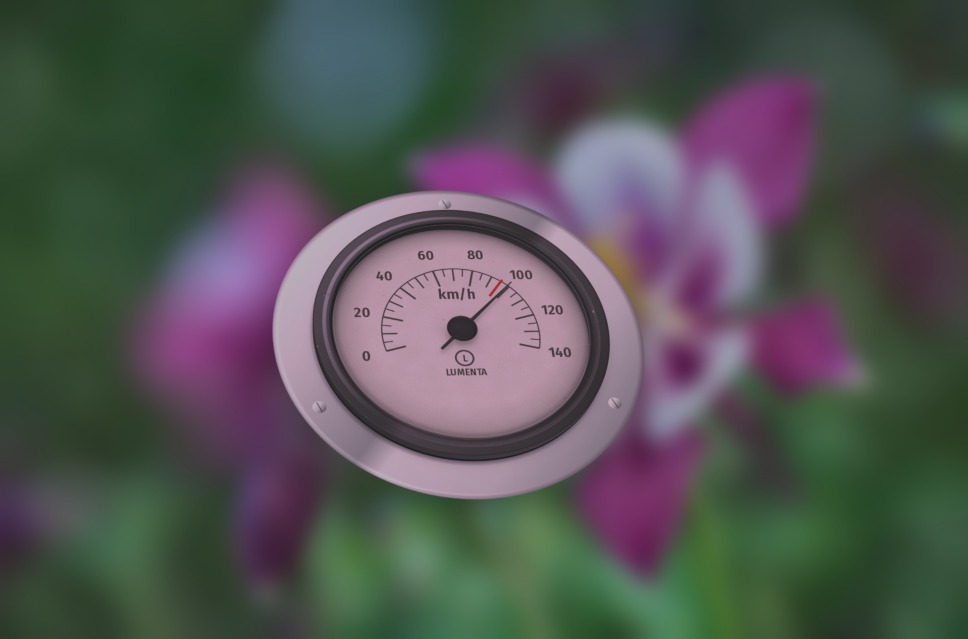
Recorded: 100 km/h
